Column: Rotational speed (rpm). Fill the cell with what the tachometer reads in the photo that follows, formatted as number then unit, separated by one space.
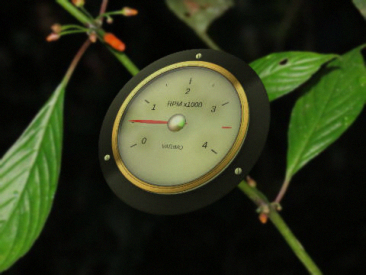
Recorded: 500 rpm
